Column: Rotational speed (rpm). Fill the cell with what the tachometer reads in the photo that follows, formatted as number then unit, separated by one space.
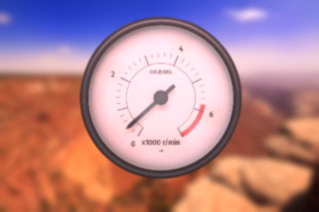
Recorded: 400 rpm
